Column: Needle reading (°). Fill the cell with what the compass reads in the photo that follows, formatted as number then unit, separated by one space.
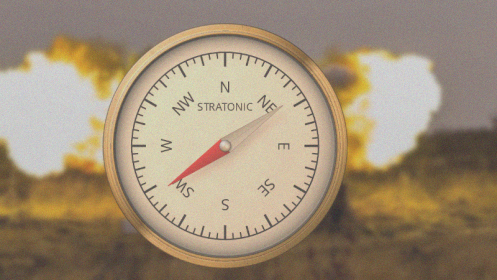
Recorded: 235 °
